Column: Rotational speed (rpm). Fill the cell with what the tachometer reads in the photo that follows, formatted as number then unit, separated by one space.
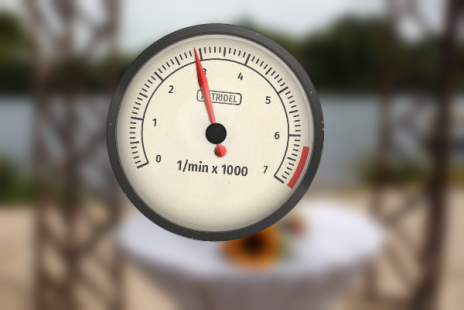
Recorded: 2900 rpm
